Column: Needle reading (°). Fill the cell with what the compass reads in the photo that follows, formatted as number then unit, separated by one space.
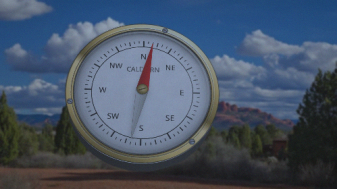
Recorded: 10 °
